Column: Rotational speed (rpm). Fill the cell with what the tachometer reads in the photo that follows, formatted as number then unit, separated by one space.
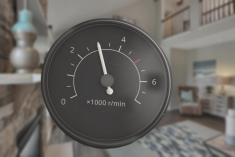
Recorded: 3000 rpm
